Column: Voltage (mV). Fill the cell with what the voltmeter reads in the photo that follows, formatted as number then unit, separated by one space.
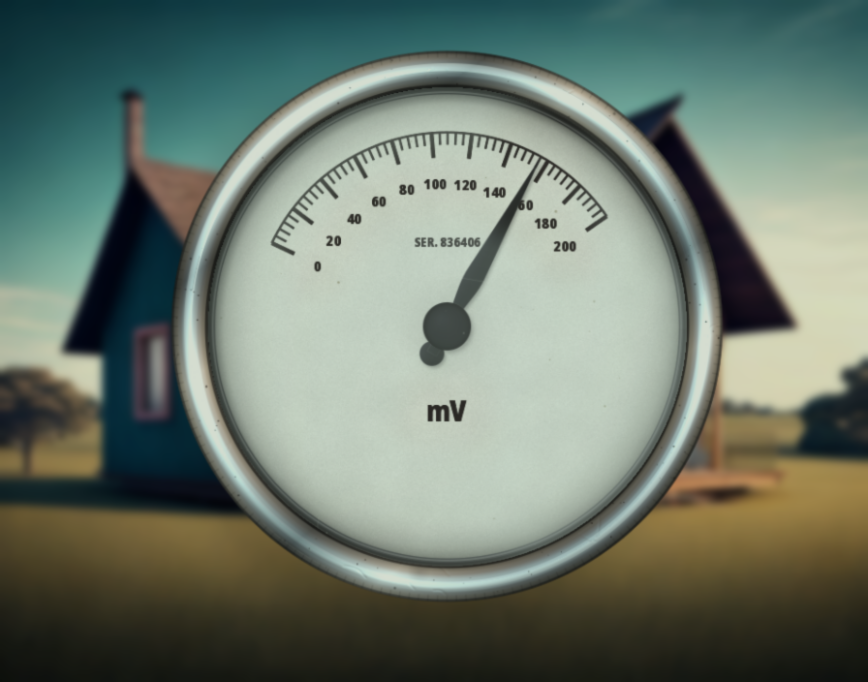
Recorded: 156 mV
